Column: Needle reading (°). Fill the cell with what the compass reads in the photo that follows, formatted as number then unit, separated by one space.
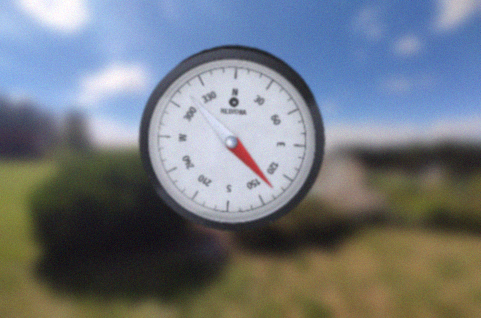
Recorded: 135 °
